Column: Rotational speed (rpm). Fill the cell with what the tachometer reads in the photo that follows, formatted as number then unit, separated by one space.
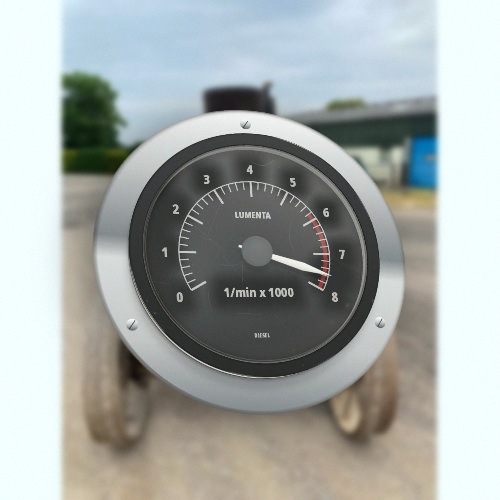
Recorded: 7600 rpm
